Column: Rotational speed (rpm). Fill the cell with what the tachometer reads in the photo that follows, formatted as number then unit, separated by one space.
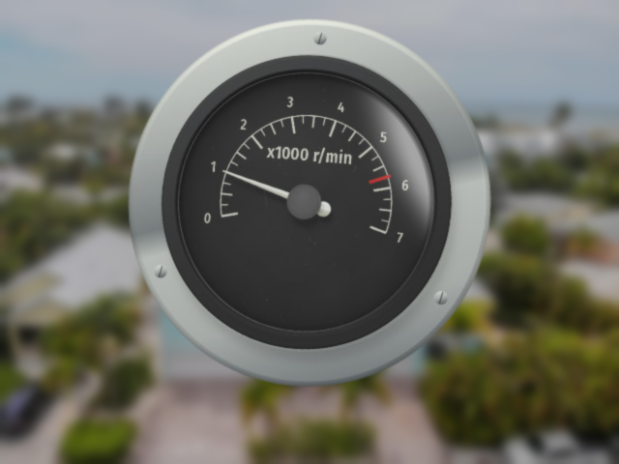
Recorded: 1000 rpm
